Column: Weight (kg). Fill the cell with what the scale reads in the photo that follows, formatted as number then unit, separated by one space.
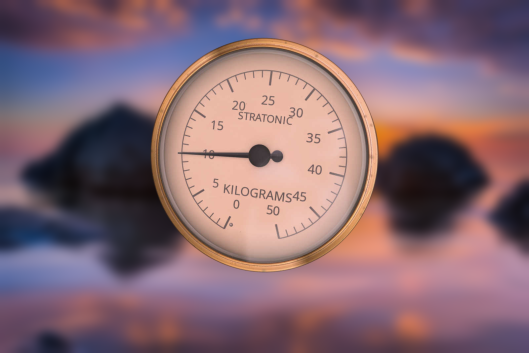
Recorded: 10 kg
